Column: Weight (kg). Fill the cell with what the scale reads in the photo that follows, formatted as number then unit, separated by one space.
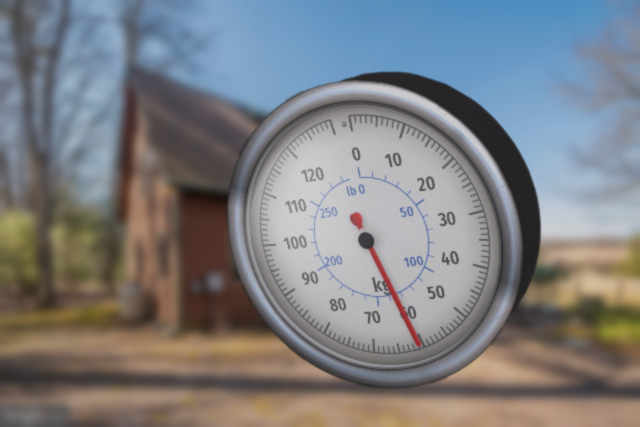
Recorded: 60 kg
